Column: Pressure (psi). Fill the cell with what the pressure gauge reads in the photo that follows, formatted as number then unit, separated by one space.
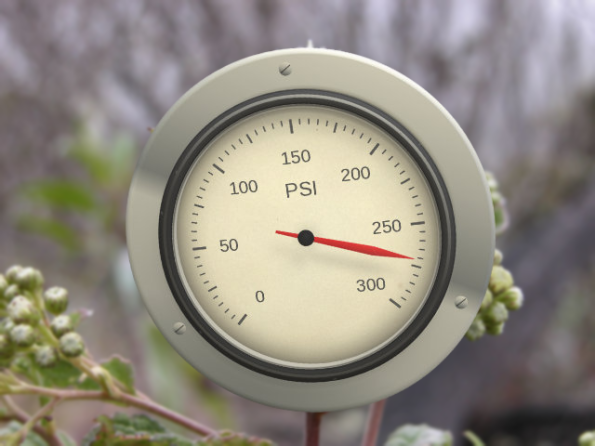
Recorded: 270 psi
